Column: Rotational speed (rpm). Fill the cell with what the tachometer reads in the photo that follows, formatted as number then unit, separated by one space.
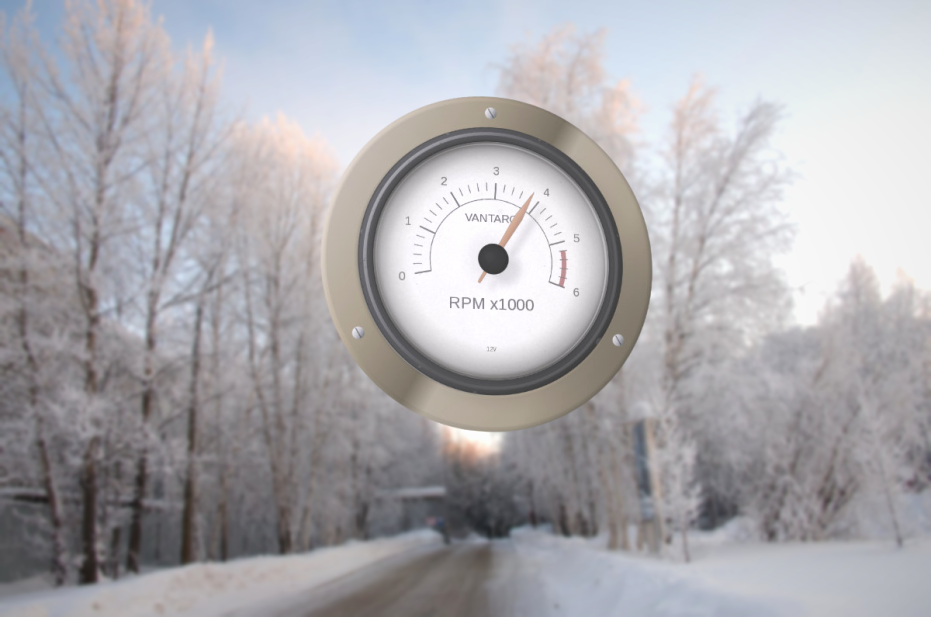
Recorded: 3800 rpm
